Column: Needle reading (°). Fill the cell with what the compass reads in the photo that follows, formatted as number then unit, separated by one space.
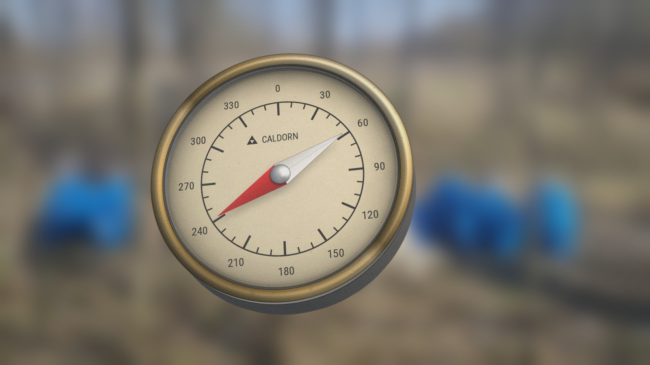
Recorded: 240 °
